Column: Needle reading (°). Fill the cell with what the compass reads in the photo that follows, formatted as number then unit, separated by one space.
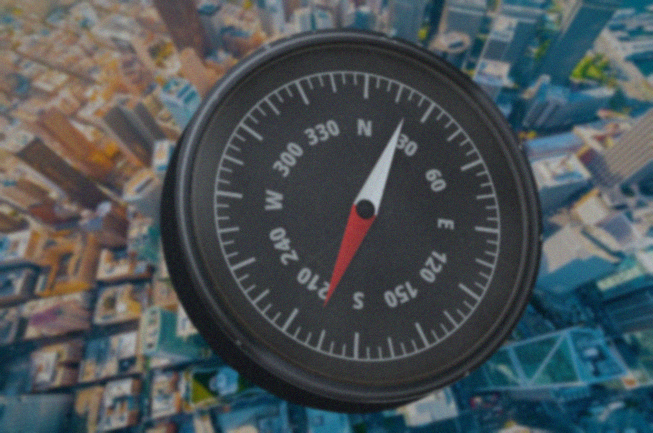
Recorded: 200 °
